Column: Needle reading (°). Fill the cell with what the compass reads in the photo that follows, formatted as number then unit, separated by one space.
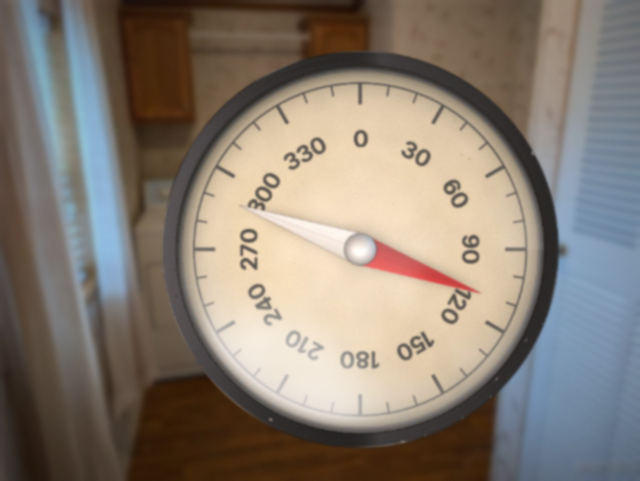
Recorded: 110 °
